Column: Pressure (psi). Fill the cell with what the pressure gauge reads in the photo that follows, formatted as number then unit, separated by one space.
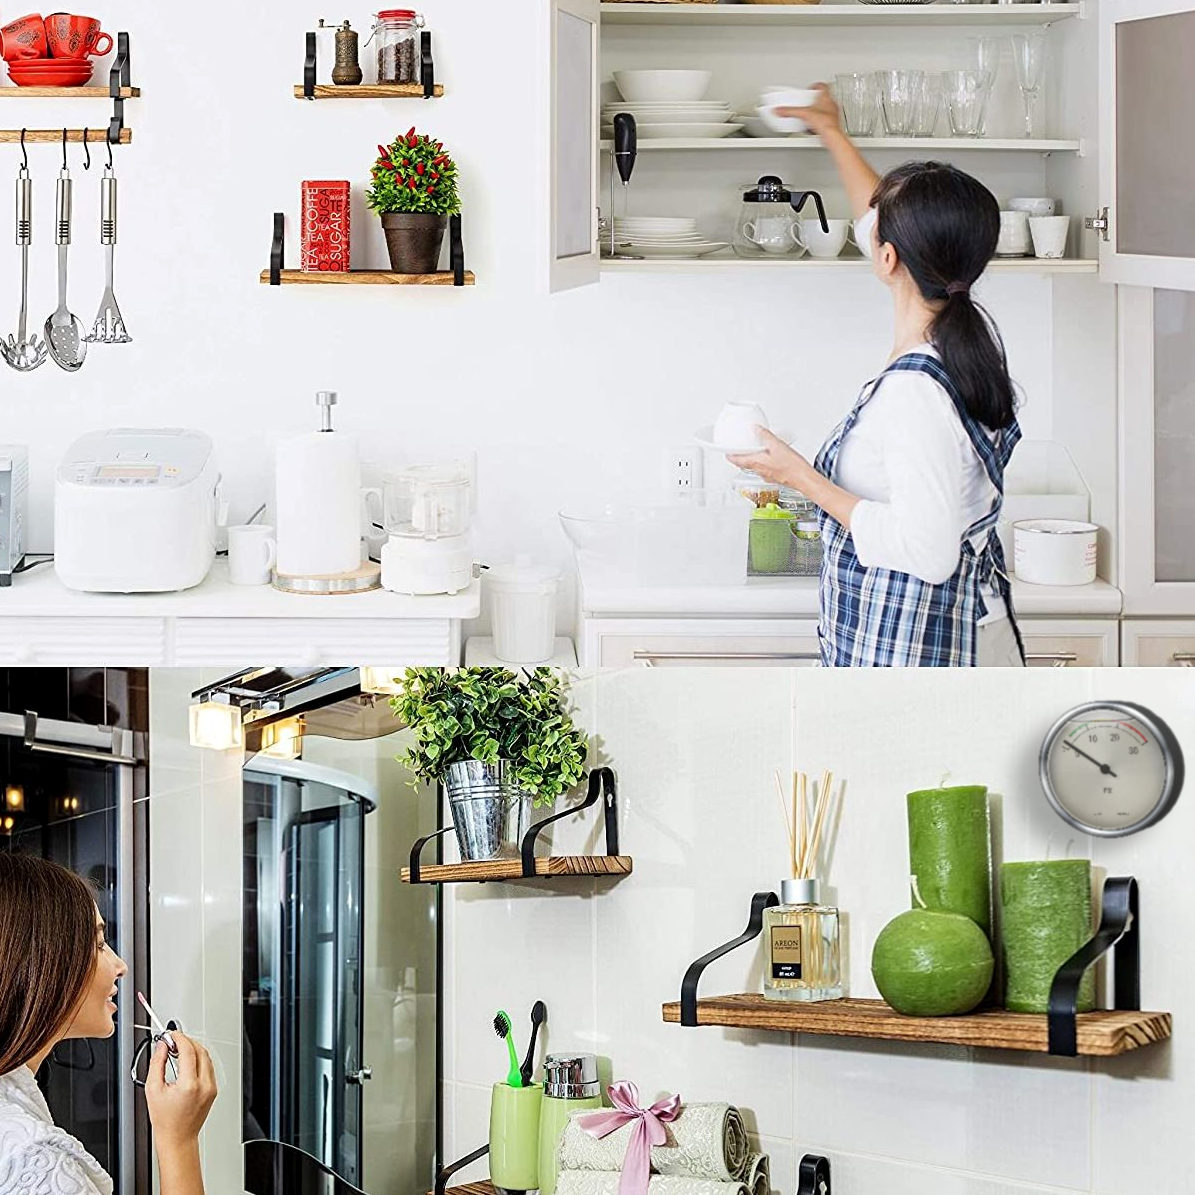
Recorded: 2 psi
